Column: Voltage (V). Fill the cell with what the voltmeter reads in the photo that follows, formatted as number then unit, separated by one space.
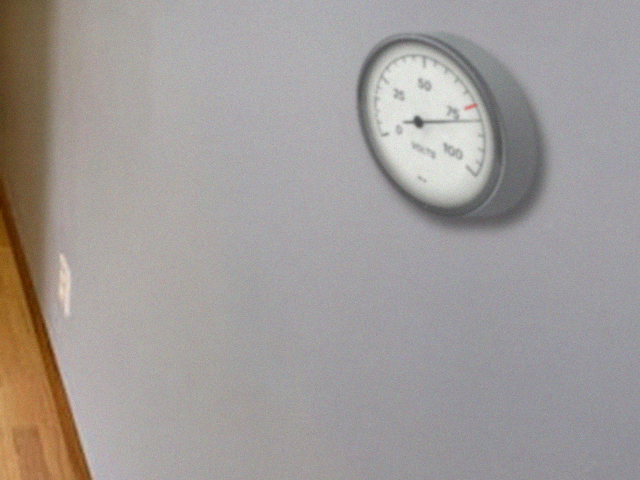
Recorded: 80 V
